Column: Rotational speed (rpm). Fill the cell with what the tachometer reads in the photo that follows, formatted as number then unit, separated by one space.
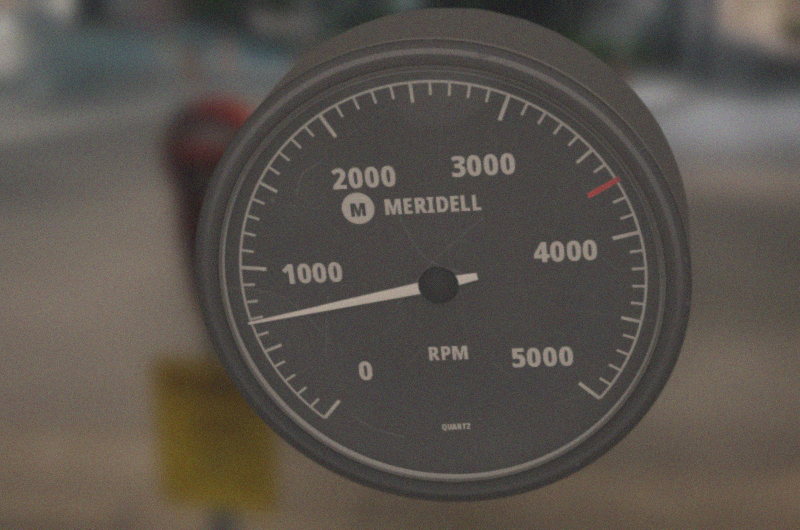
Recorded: 700 rpm
